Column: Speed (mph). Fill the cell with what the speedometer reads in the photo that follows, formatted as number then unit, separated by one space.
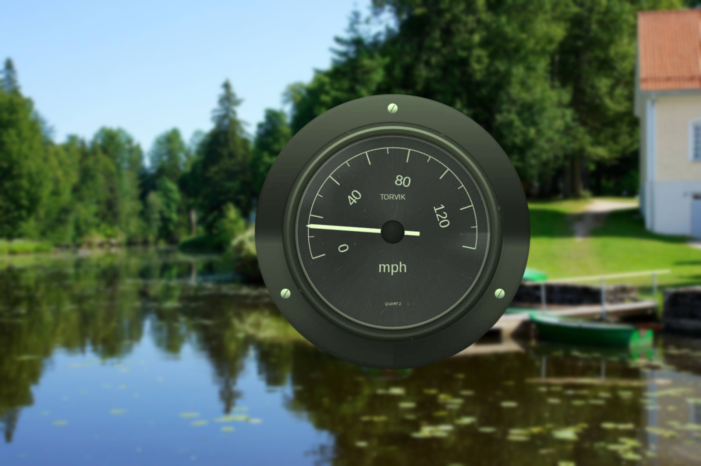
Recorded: 15 mph
